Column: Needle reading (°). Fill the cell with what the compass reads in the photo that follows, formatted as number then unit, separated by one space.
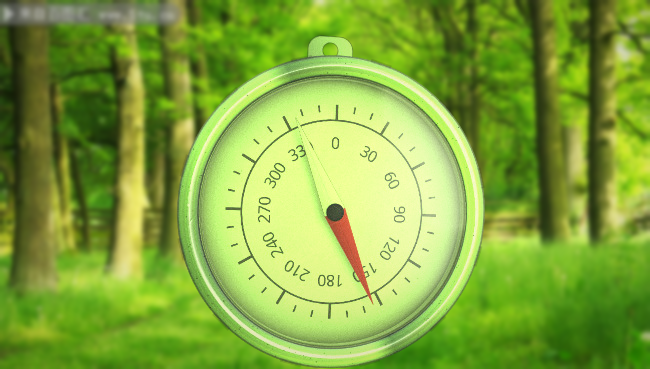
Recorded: 155 °
